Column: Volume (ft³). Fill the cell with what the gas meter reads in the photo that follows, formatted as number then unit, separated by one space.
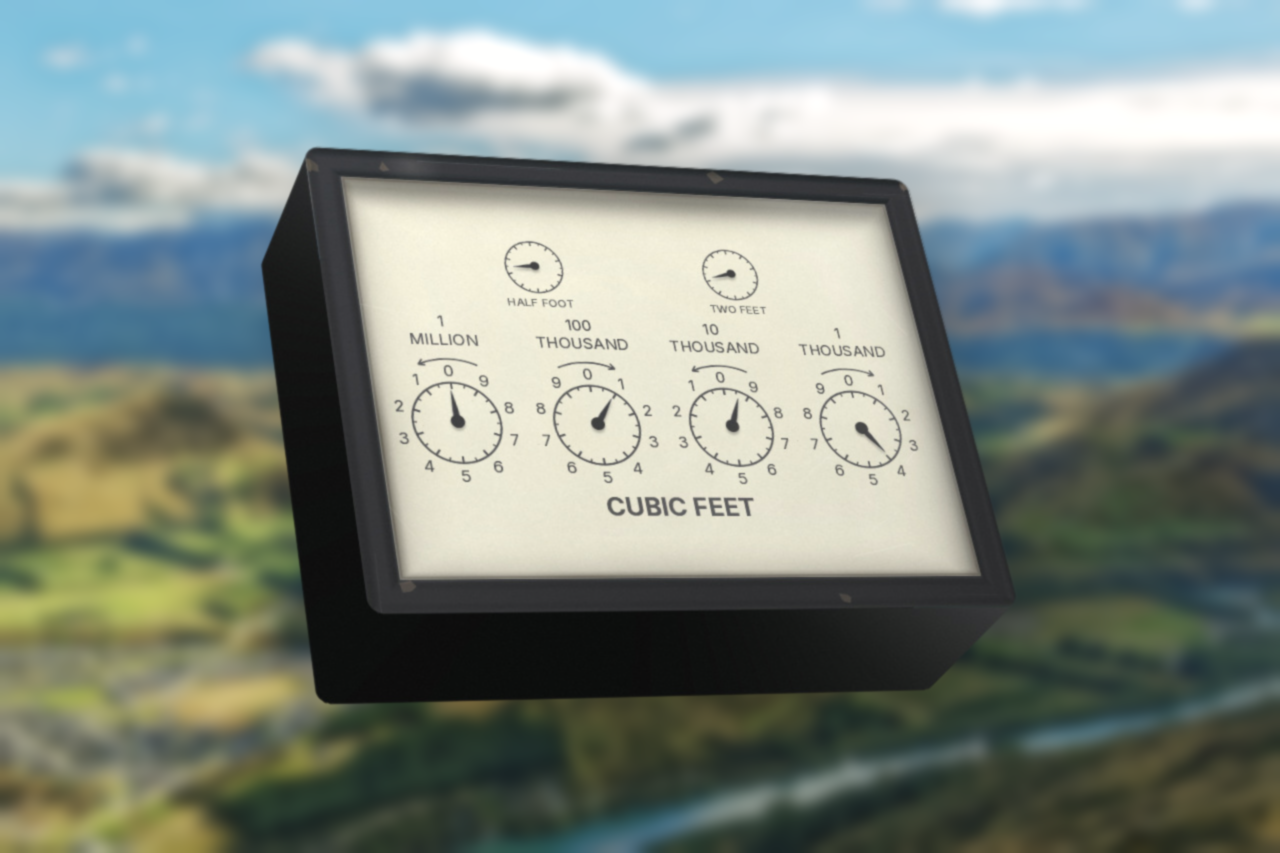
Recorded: 9400 ft³
